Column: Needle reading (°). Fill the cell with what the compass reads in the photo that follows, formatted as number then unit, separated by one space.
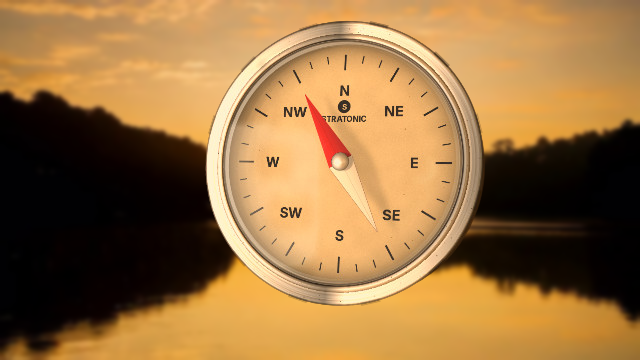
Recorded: 330 °
